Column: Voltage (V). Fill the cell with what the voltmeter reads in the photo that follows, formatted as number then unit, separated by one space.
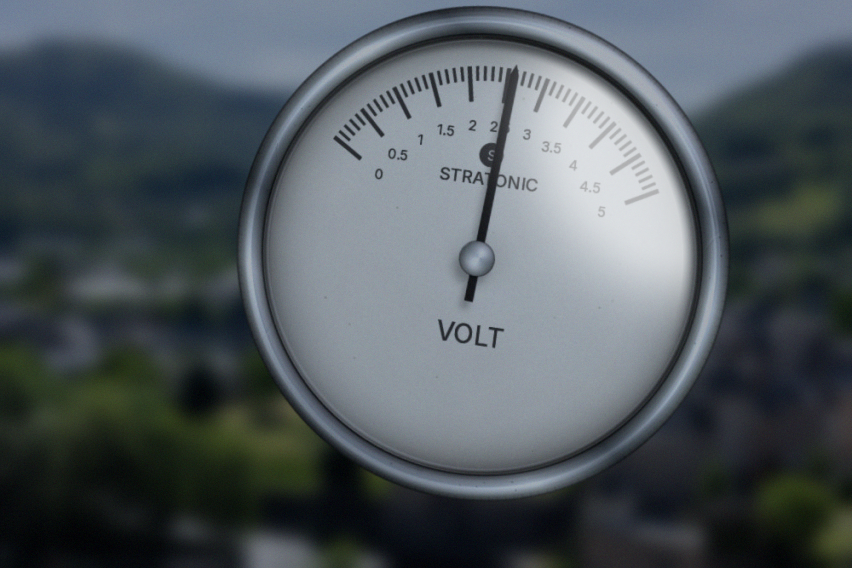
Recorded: 2.6 V
